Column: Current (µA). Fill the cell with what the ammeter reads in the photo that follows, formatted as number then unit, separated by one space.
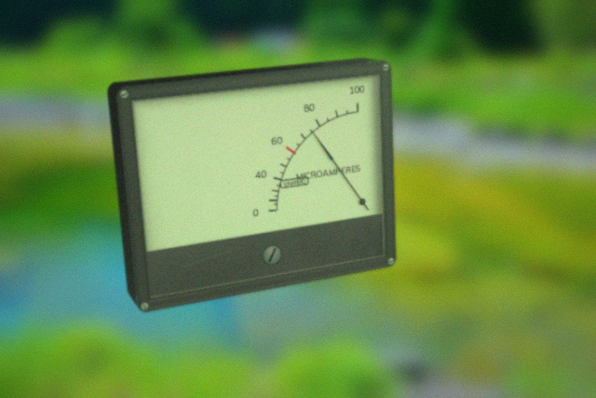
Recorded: 75 µA
